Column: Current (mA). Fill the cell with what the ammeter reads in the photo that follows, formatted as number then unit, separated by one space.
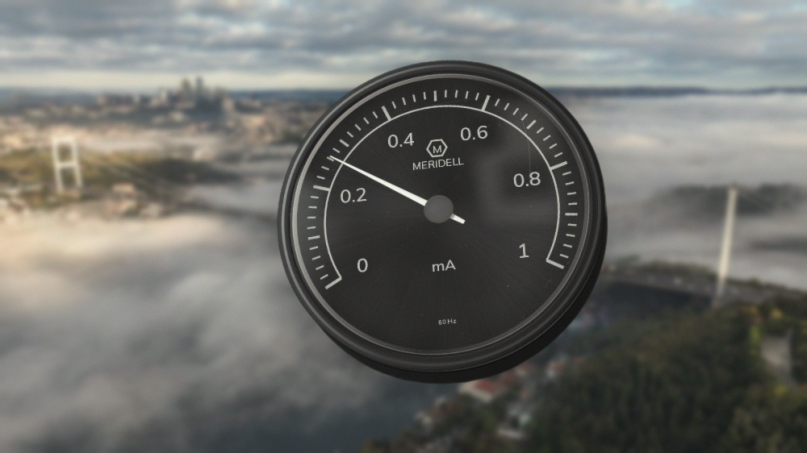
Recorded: 0.26 mA
